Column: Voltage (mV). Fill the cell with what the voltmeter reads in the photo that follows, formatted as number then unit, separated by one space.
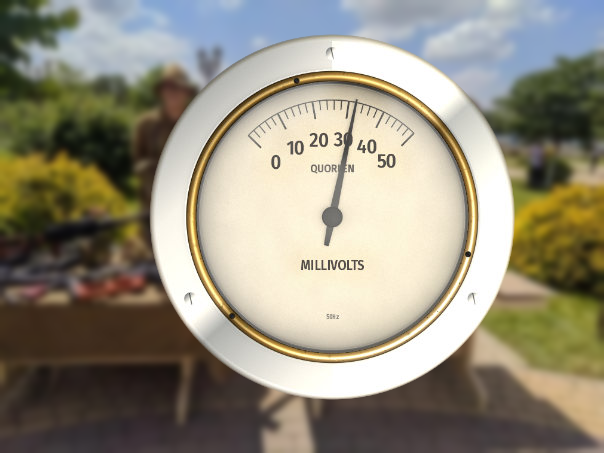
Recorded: 32 mV
